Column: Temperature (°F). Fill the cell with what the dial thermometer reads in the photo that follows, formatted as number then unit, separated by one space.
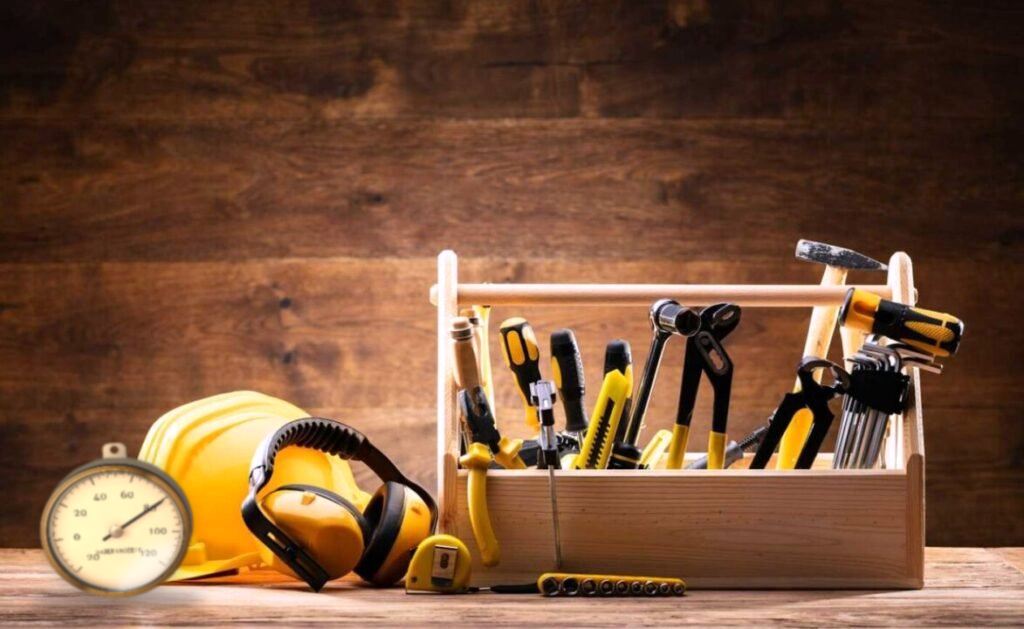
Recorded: 80 °F
